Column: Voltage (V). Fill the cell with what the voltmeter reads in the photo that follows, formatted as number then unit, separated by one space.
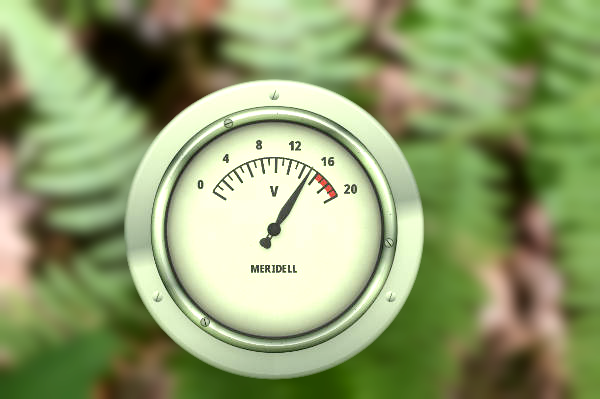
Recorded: 15 V
